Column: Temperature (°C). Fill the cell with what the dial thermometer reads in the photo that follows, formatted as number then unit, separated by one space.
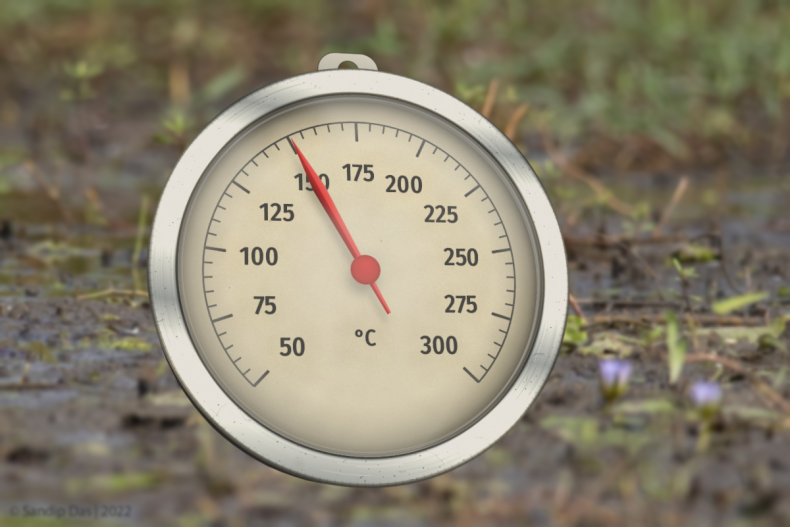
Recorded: 150 °C
